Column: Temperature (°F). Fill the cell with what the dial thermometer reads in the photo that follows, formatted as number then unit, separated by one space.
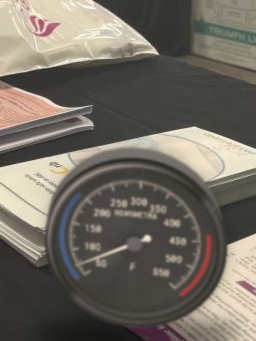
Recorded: 75 °F
